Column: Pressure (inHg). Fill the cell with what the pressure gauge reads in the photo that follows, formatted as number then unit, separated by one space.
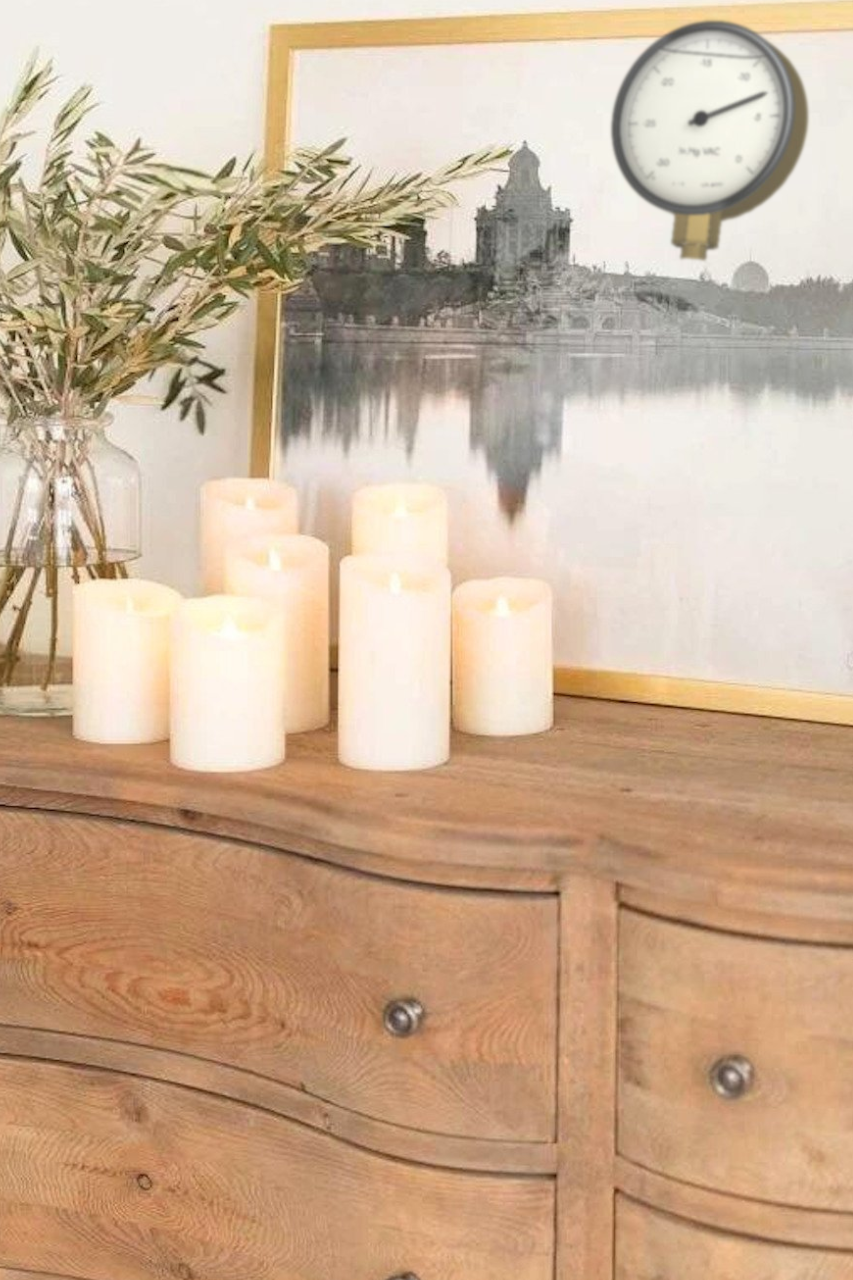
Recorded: -7 inHg
